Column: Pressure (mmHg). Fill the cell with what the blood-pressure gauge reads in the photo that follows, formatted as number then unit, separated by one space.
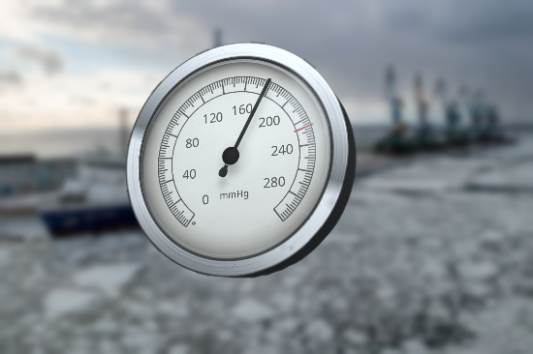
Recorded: 180 mmHg
